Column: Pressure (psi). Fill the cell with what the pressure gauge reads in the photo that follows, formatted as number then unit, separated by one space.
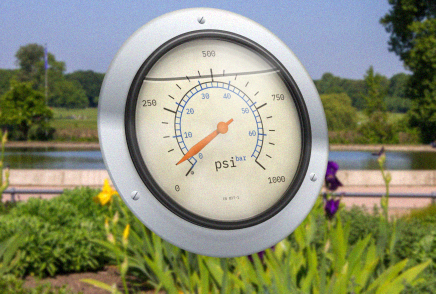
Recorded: 50 psi
